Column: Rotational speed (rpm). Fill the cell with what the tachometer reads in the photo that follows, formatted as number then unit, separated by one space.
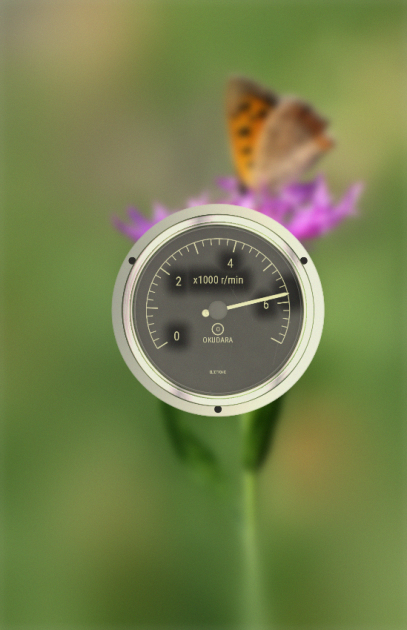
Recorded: 5800 rpm
